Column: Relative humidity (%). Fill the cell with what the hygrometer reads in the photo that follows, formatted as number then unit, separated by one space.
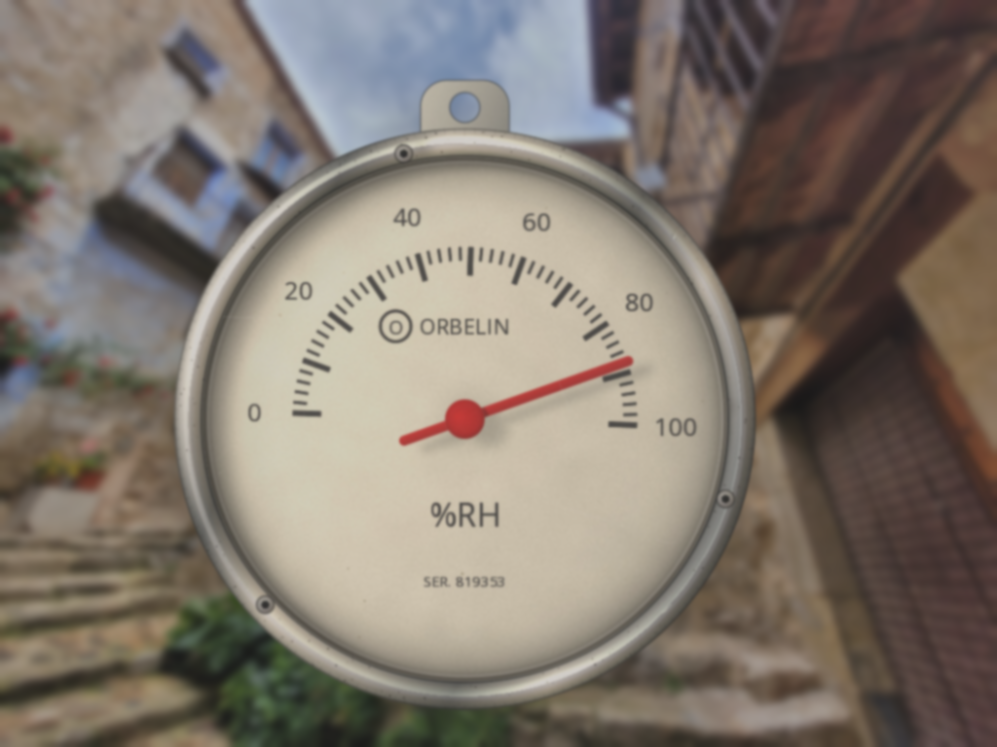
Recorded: 88 %
